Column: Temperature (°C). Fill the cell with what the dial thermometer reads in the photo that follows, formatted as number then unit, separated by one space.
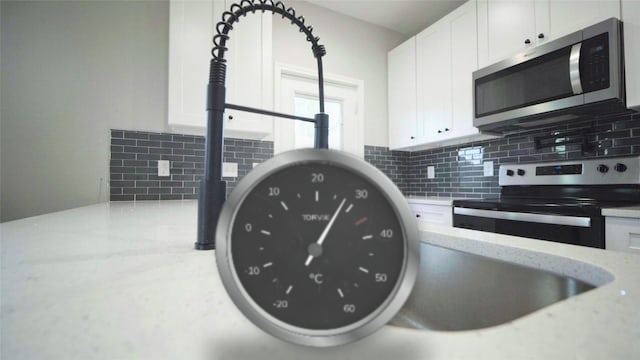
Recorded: 27.5 °C
